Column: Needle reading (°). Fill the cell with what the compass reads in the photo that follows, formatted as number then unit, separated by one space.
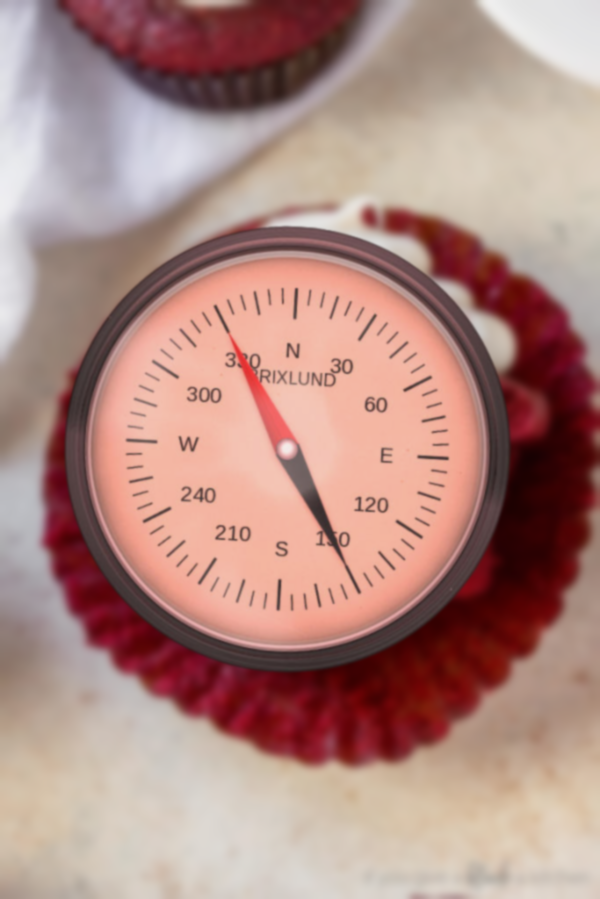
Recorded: 330 °
